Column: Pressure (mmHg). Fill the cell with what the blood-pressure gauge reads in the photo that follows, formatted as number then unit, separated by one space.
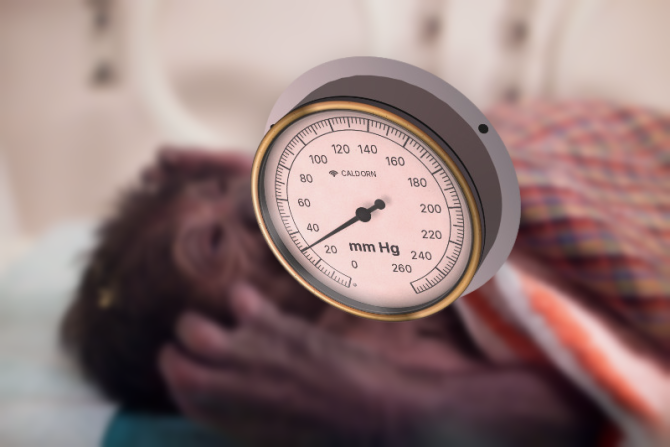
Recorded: 30 mmHg
